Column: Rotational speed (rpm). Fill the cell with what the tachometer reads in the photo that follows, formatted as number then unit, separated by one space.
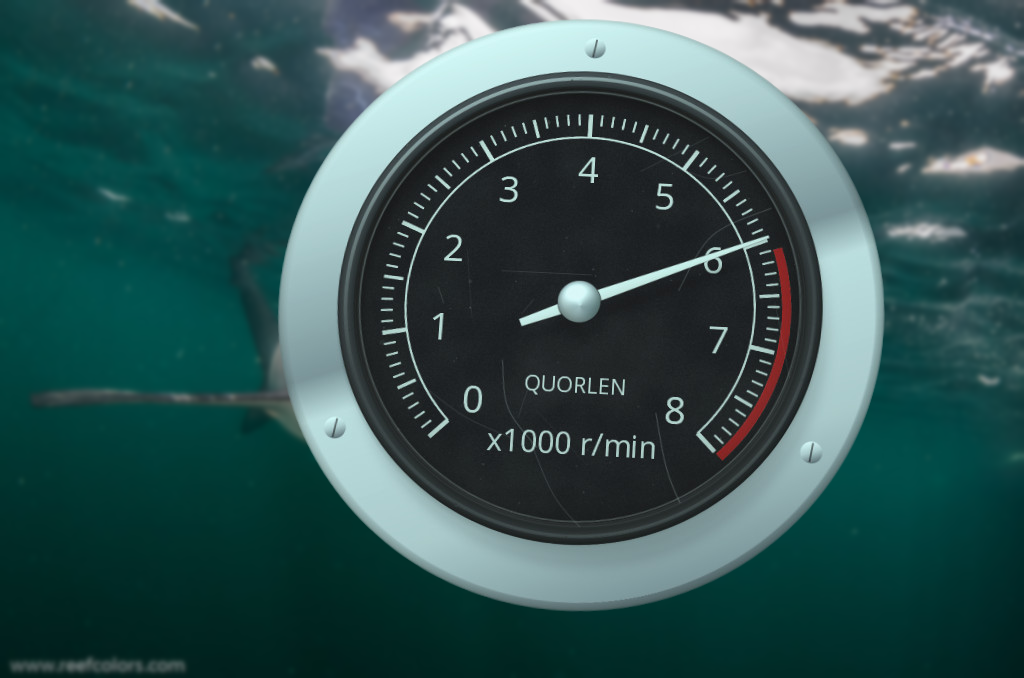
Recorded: 6000 rpm
